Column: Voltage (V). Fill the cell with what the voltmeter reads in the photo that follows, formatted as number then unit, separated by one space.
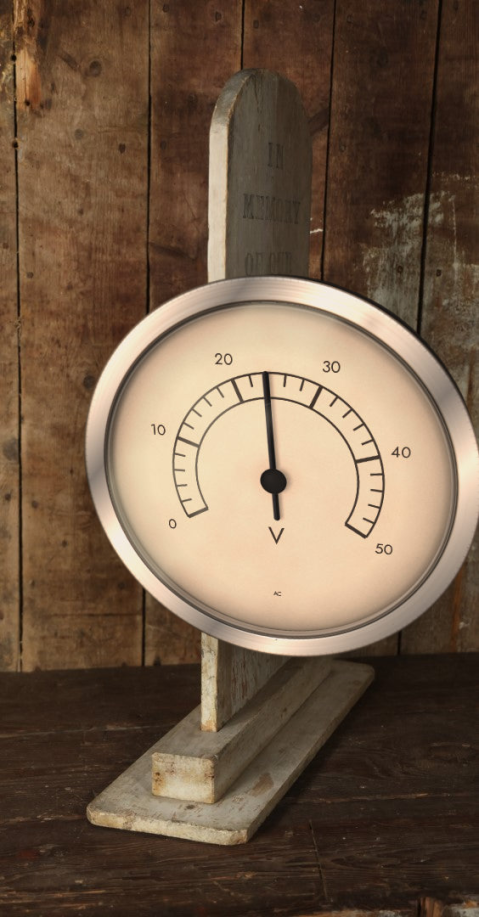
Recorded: 24 V
